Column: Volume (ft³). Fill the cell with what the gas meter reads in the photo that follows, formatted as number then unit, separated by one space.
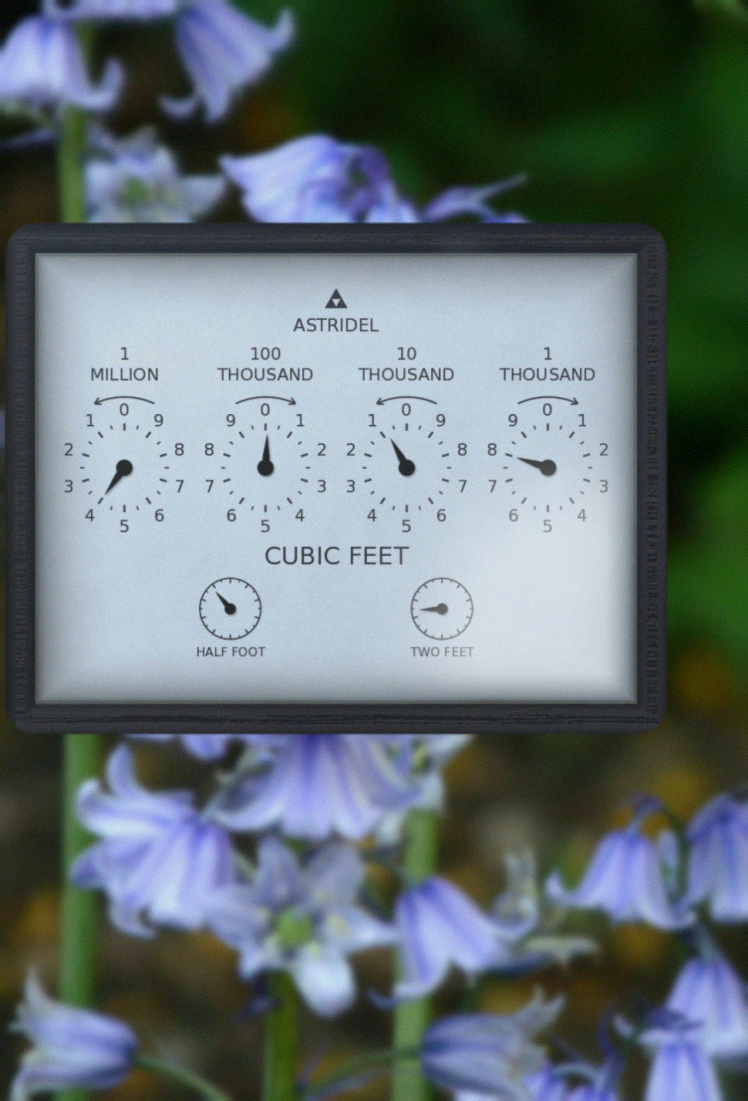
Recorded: 400800 ft³
